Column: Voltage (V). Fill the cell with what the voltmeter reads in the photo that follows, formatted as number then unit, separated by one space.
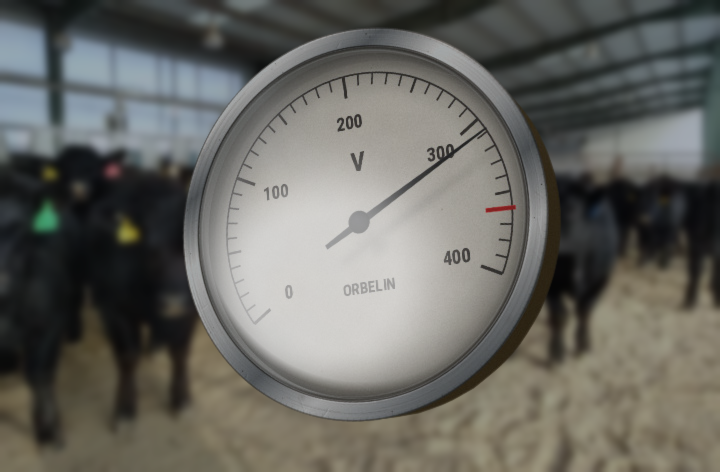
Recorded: 310 V
